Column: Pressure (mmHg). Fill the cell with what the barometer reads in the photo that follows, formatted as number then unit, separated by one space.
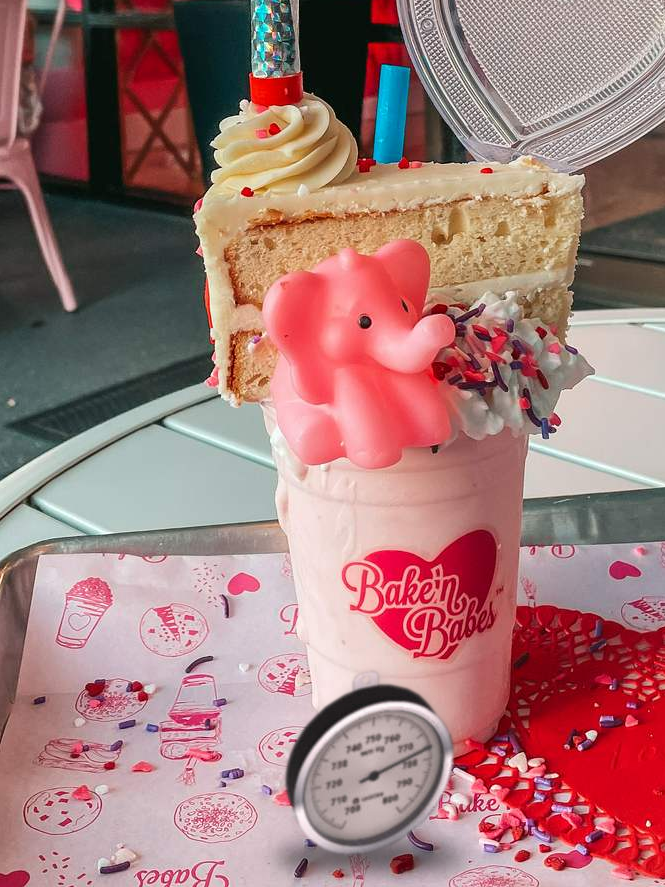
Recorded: 775 mmHg
